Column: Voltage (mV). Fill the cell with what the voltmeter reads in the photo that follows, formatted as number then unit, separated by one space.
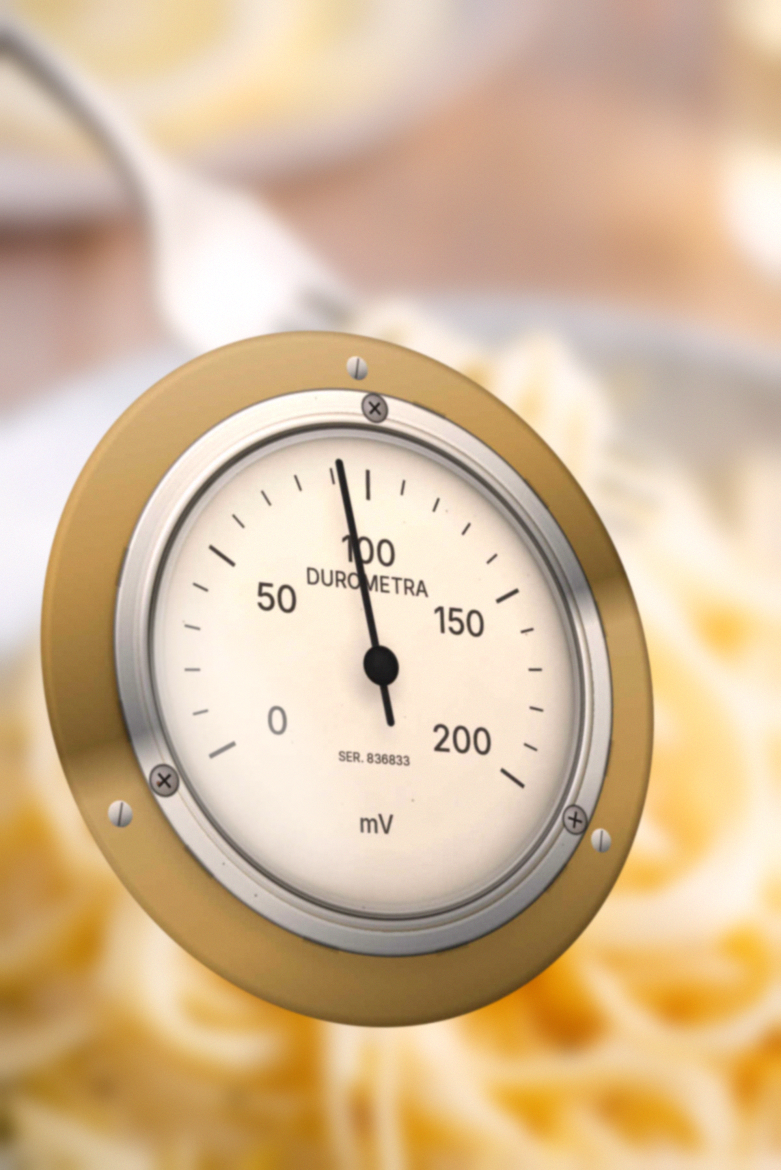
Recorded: 90 mV
